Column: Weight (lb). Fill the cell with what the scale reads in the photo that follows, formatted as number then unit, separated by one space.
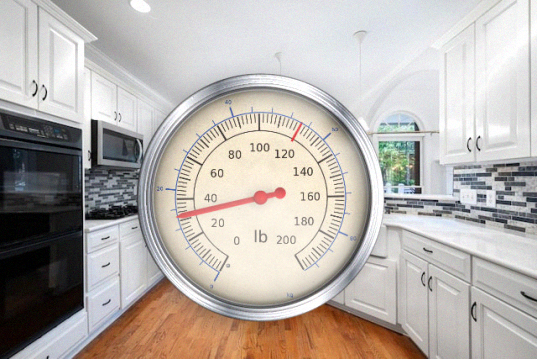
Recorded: 32 lb
